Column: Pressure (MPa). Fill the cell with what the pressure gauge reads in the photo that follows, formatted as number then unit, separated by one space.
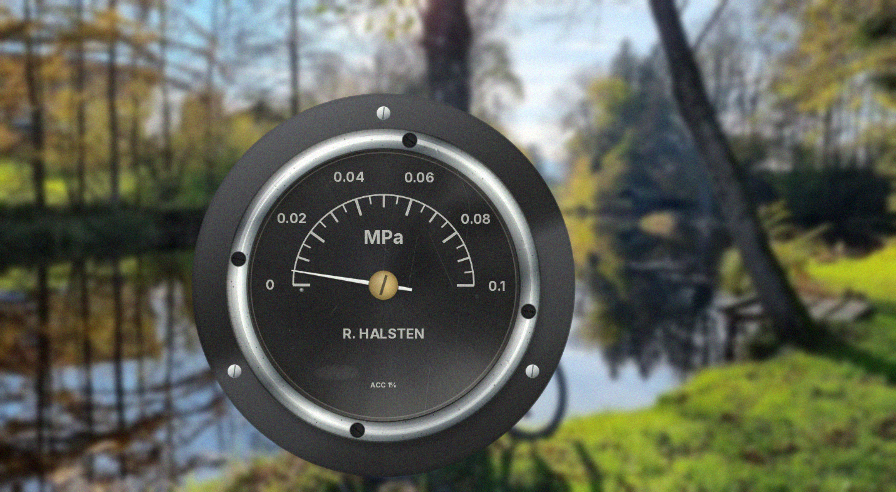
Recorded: 0.005 MPa
